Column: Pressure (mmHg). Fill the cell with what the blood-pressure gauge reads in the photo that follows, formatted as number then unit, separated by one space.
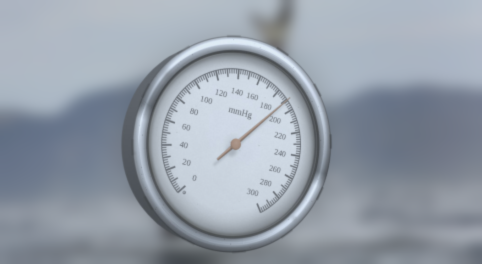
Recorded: 190 mmHg
